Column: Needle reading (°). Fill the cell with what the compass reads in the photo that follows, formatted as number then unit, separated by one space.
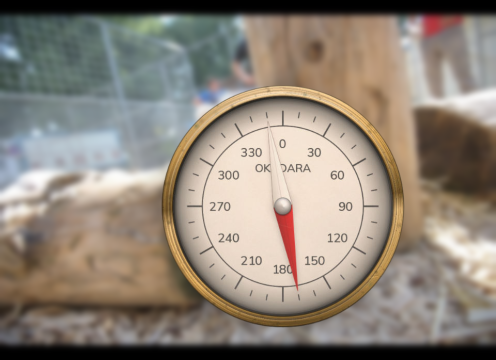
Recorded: 170 °
